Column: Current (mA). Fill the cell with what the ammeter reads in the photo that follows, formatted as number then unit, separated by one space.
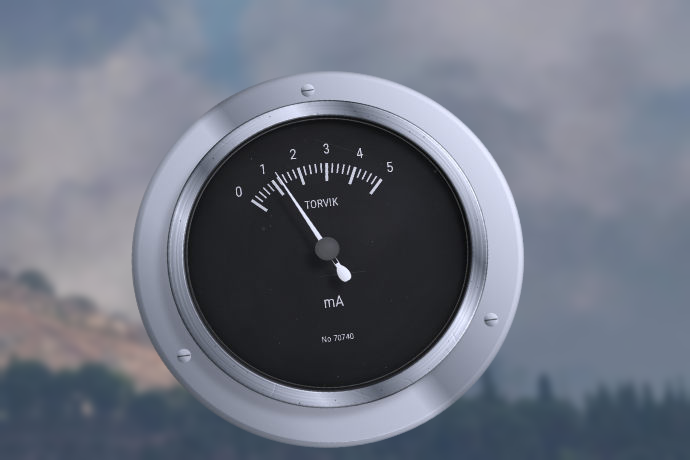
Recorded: 1.2 mA
